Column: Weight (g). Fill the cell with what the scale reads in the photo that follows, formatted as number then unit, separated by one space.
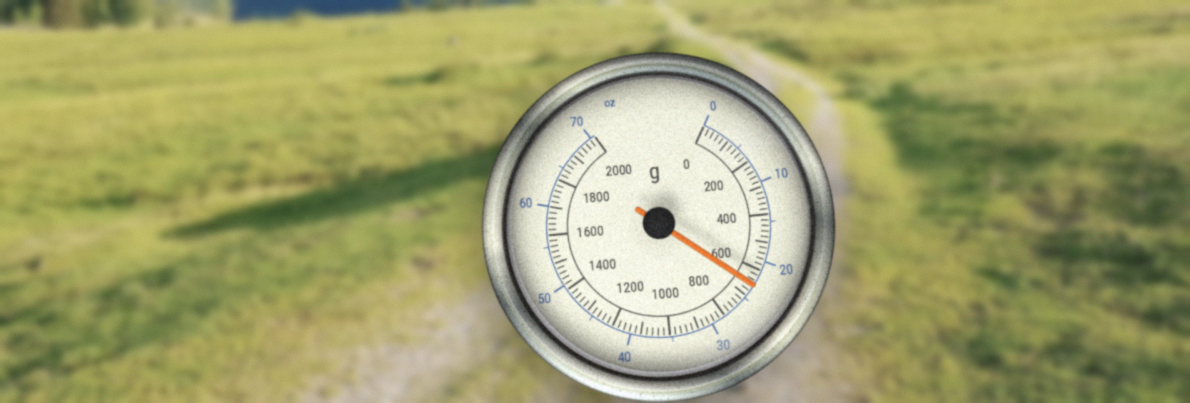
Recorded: 660 g
